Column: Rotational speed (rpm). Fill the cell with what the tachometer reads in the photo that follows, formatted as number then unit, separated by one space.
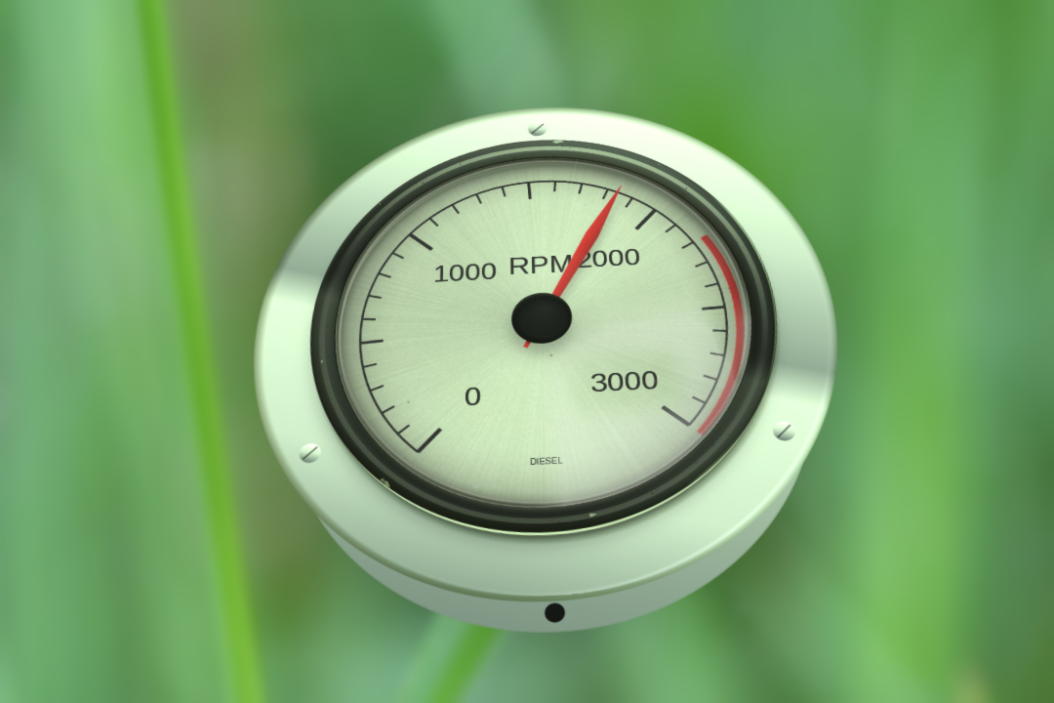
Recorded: 1850 rpm
